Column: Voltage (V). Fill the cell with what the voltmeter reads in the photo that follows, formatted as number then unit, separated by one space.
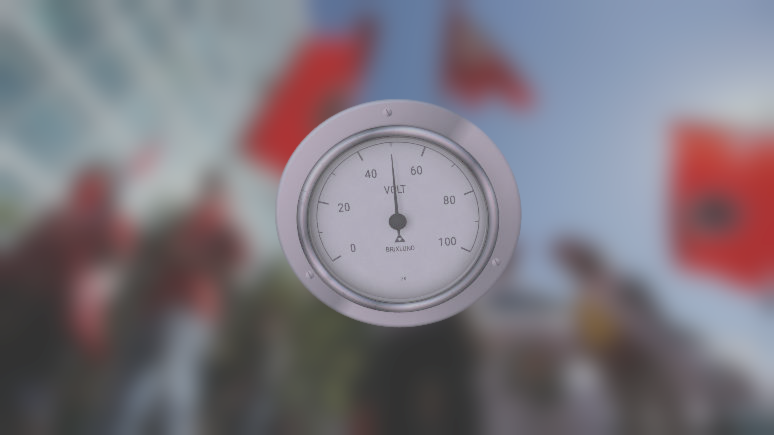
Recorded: 50 V
